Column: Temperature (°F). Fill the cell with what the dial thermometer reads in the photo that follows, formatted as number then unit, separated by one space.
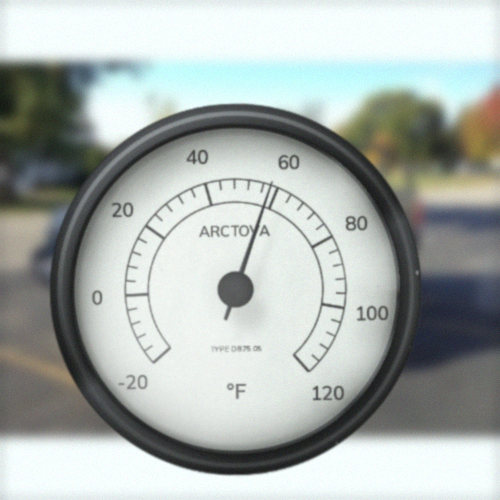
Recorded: 58 °F
